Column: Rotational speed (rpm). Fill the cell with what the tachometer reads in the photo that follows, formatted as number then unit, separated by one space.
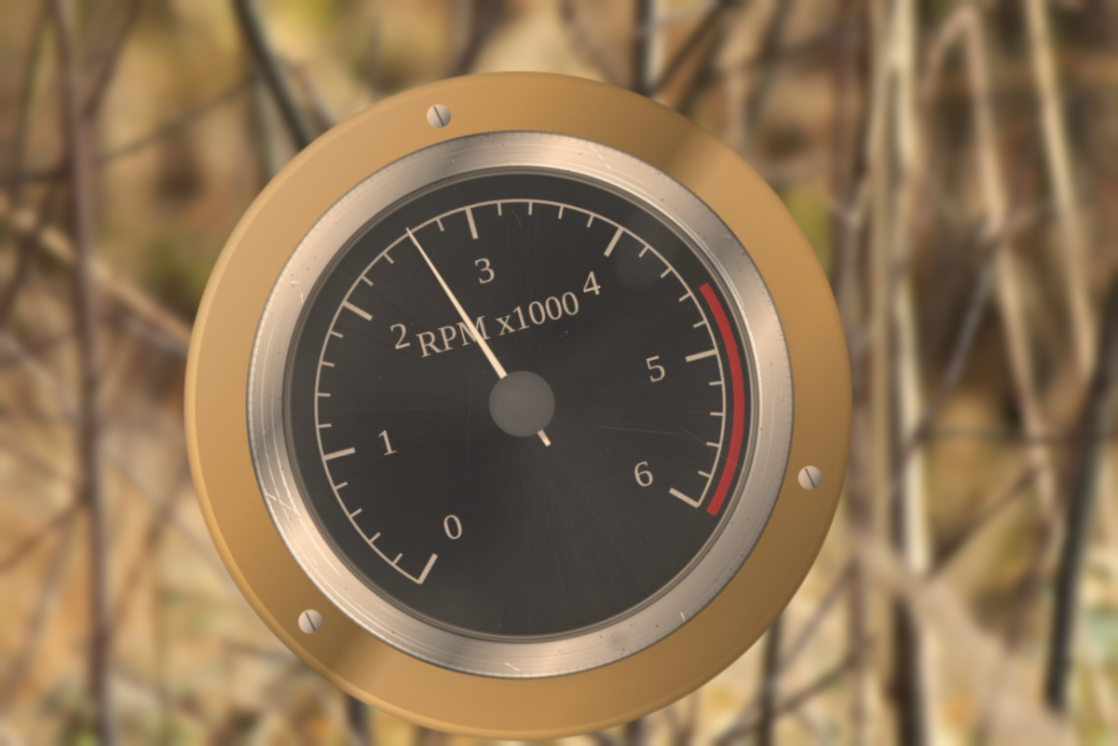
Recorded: 2600 rpm
